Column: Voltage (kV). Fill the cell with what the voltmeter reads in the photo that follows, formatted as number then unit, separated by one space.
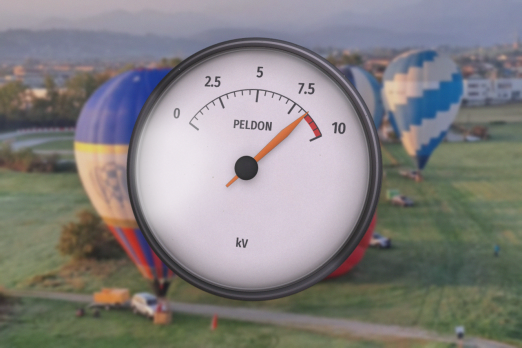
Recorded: 8.5 kV
